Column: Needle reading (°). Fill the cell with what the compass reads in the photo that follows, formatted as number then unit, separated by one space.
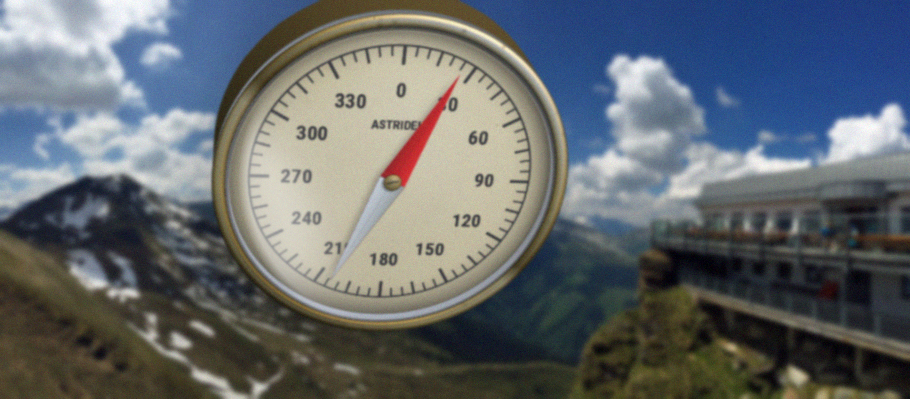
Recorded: 25 °
